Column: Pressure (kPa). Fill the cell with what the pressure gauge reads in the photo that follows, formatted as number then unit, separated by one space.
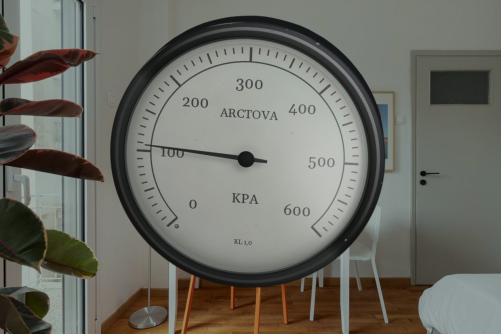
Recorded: 110 kPa
